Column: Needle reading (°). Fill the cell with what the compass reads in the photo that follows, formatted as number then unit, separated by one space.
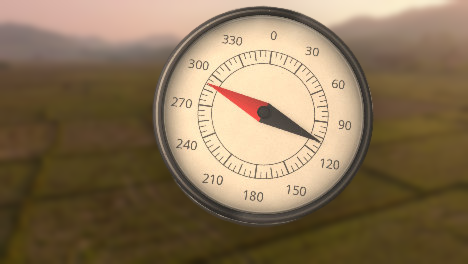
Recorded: 290 °
